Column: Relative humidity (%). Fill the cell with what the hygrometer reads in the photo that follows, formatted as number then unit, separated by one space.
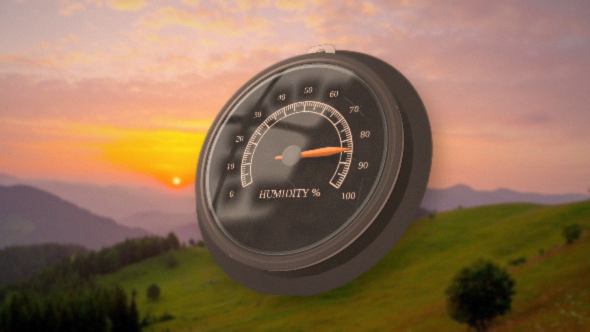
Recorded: 85 %
